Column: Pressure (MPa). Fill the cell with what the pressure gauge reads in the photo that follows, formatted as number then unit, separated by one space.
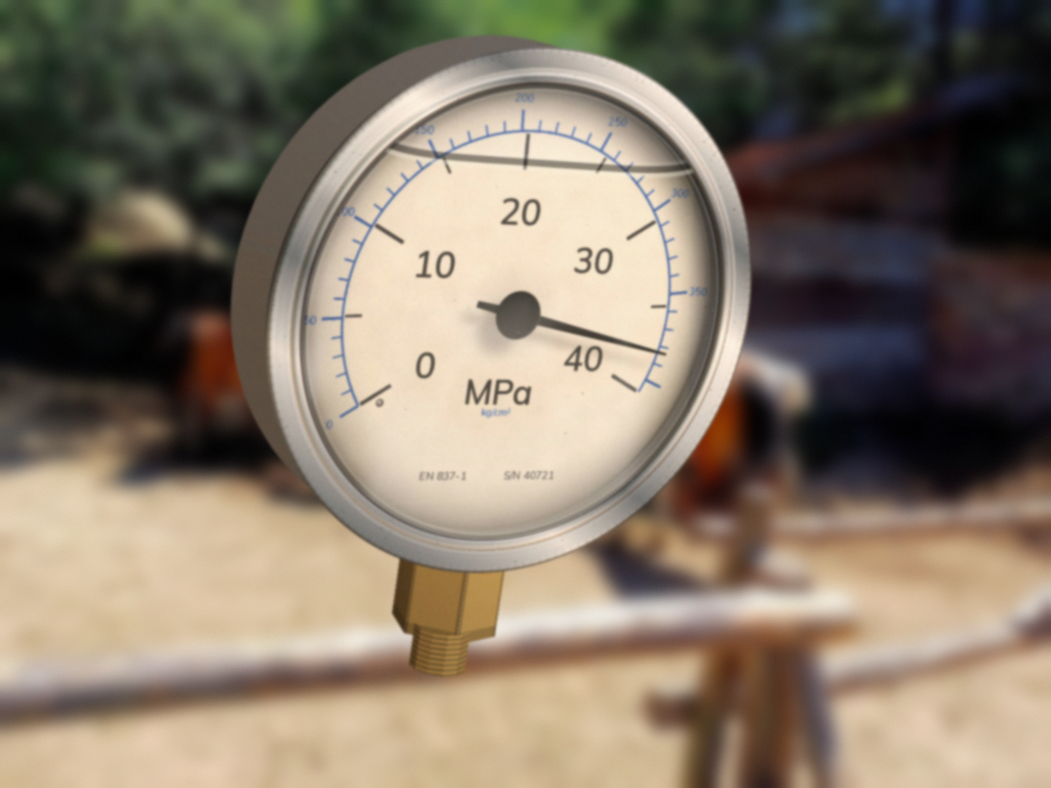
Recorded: 37.5 MPa
